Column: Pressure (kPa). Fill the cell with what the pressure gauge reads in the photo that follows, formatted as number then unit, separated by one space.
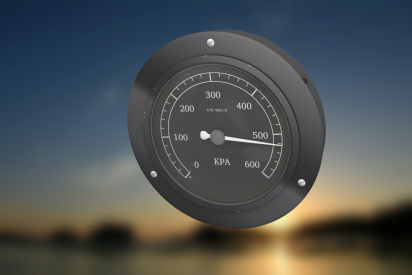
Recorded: 520 kPa
